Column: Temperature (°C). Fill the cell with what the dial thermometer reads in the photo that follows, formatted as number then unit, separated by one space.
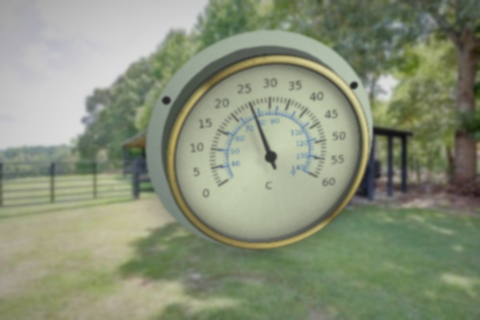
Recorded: 25 °C
